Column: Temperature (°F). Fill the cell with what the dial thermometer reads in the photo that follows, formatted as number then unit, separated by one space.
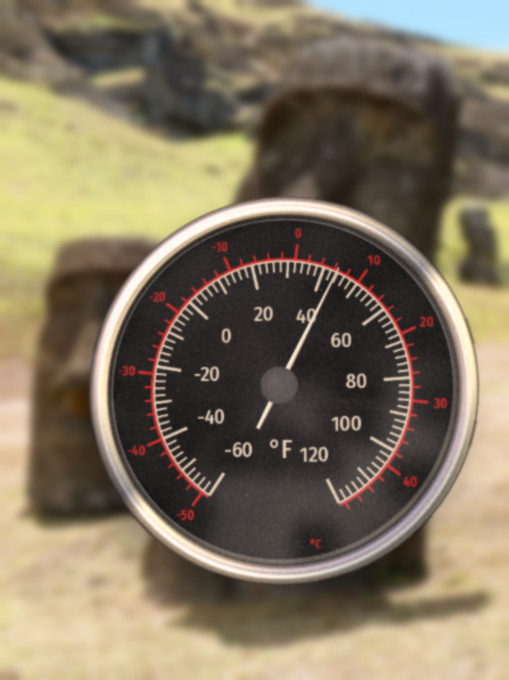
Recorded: 44 °F
